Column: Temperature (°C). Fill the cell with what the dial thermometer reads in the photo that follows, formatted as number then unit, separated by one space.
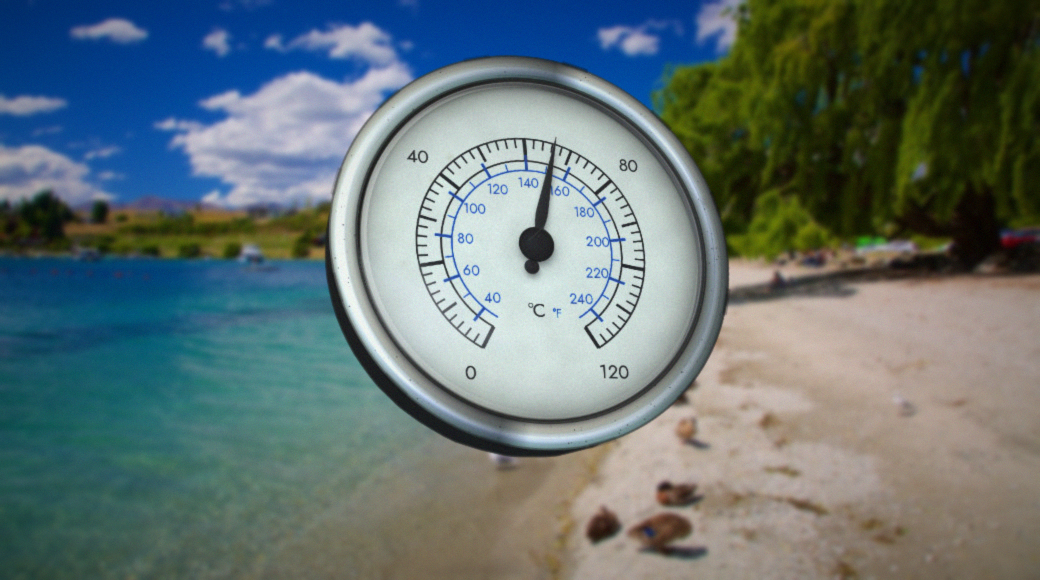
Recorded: 66 °C
